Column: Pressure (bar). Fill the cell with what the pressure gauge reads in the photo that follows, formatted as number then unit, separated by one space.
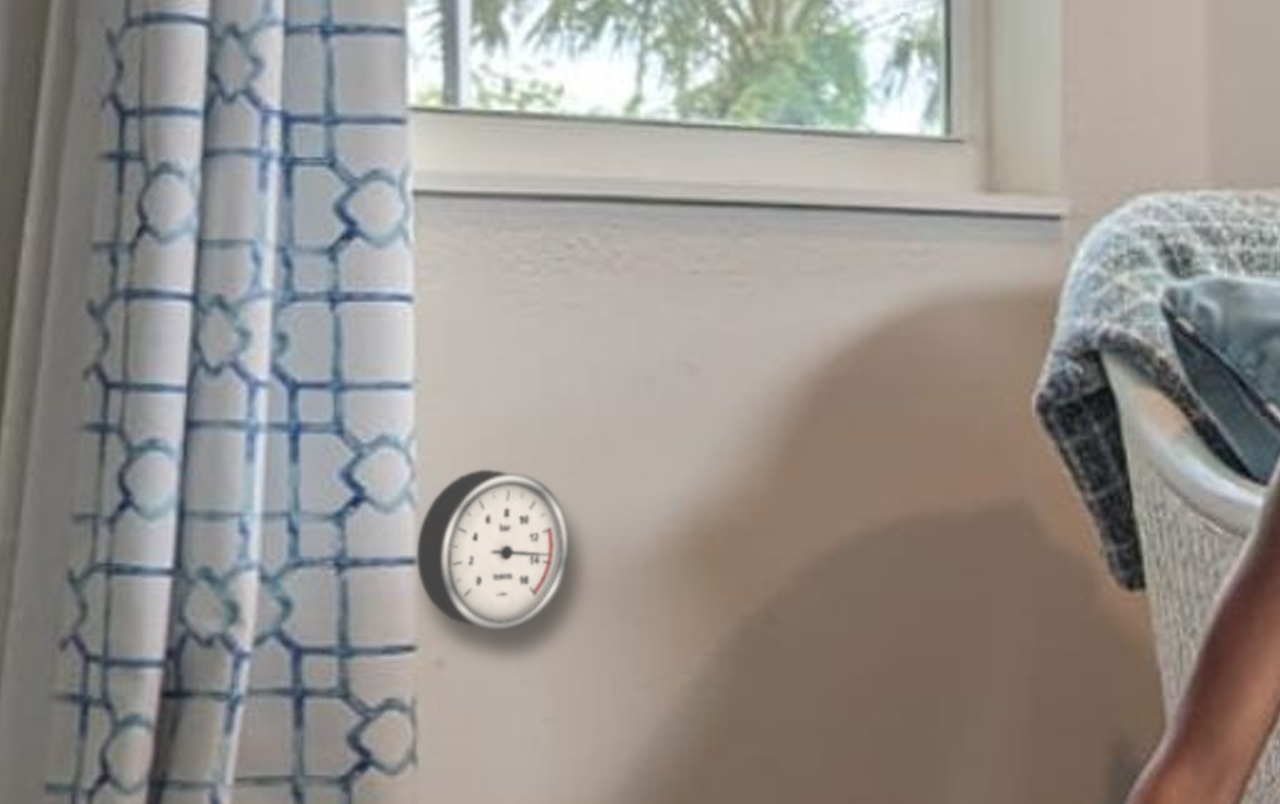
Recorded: 13.5 bar
